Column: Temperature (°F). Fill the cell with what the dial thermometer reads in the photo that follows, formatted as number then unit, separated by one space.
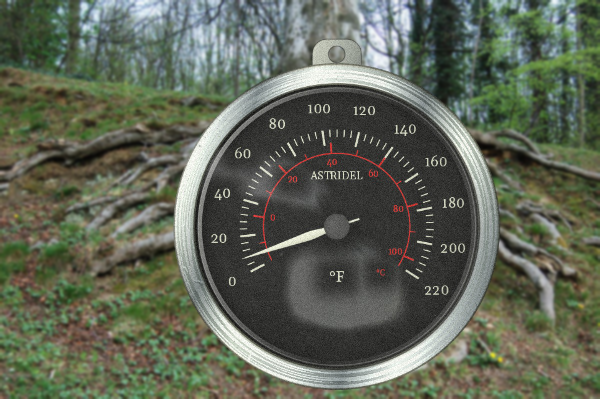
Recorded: 8 °F
